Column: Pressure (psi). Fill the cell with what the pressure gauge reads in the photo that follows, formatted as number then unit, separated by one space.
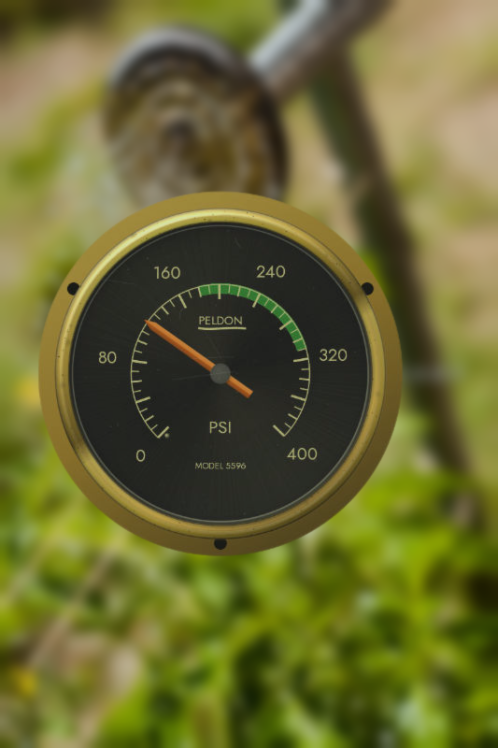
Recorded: 120 psi
